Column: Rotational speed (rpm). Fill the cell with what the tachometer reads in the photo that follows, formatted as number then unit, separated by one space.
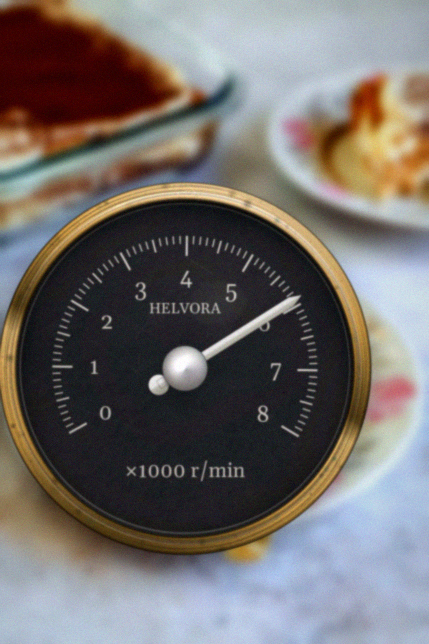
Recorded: 5900 rpm
